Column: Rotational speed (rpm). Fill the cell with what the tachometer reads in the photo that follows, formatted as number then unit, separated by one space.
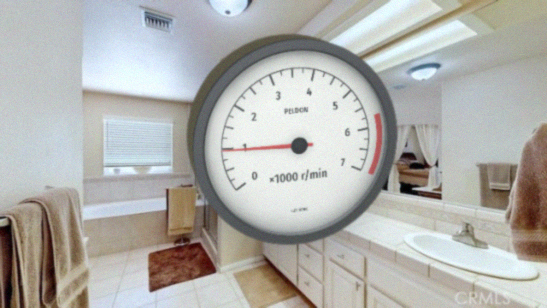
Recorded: 1000 rpm
